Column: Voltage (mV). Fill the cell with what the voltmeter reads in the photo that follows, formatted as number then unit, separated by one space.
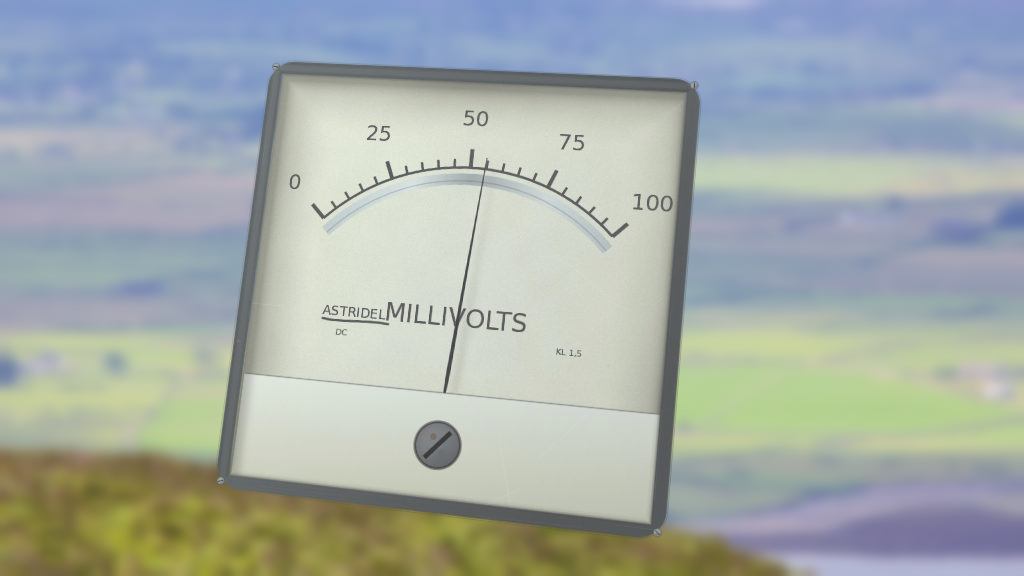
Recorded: 55 mV
